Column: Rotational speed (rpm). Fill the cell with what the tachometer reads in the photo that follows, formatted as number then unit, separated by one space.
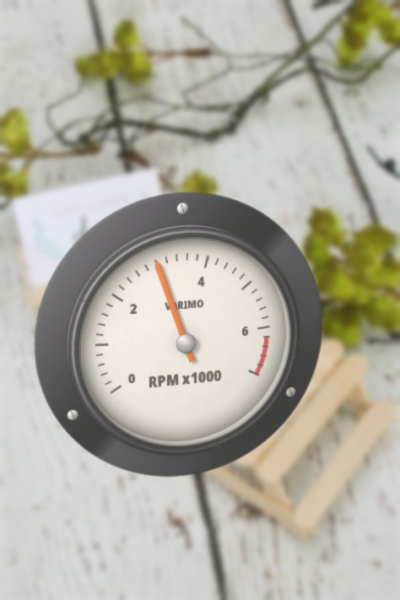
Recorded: 3000 rpm
